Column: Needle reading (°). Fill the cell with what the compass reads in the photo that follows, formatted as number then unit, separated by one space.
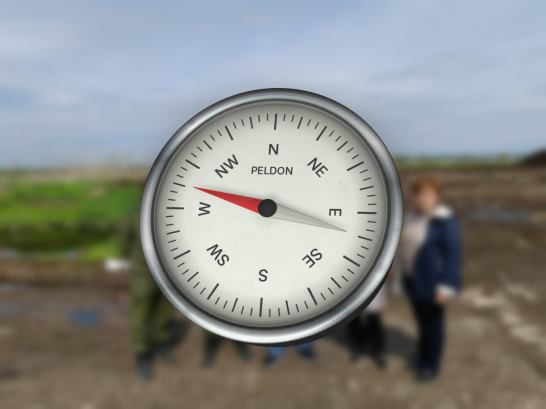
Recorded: 285 °
